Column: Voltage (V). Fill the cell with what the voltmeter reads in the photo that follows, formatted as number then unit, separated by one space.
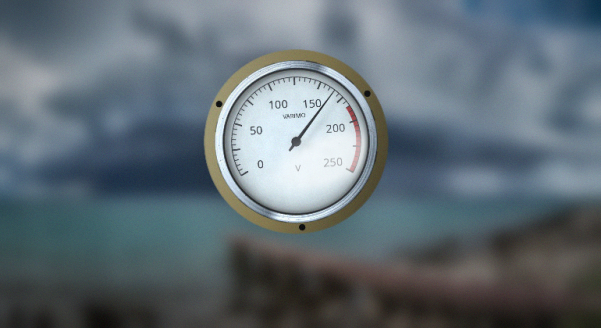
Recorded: 165 V
